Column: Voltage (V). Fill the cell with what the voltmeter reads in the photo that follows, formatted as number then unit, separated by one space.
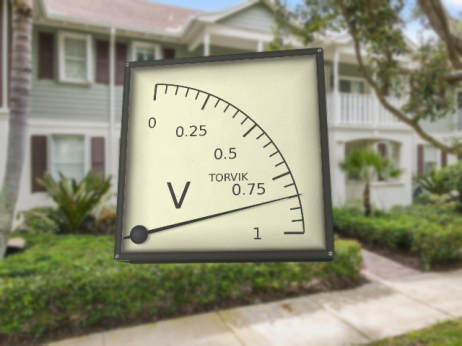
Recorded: 0.85 V
